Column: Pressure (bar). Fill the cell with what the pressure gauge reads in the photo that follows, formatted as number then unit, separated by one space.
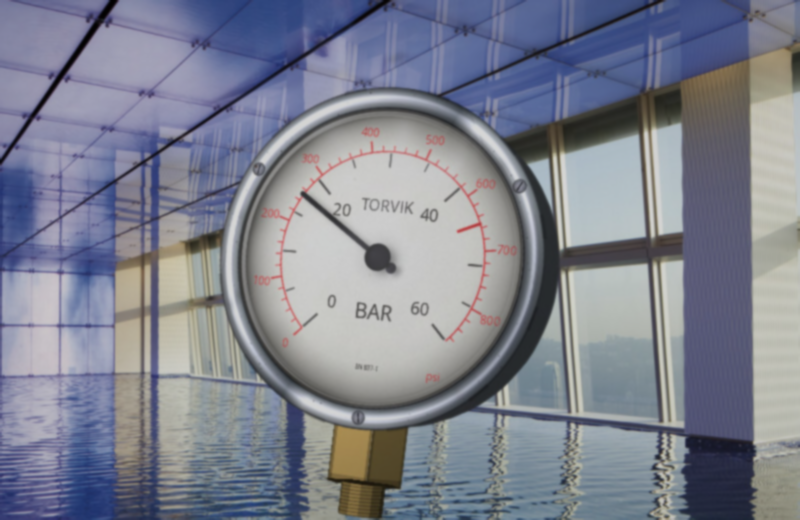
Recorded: 17.5 bar
